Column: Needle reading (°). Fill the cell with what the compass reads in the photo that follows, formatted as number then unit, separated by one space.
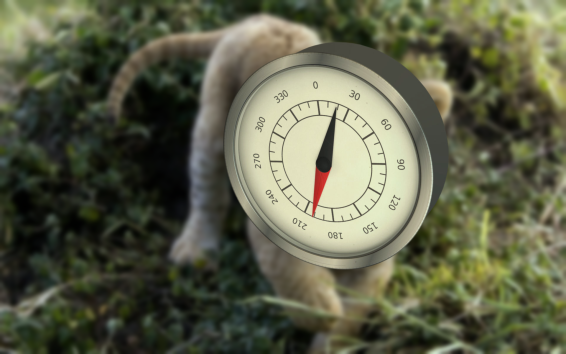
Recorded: 200 °
